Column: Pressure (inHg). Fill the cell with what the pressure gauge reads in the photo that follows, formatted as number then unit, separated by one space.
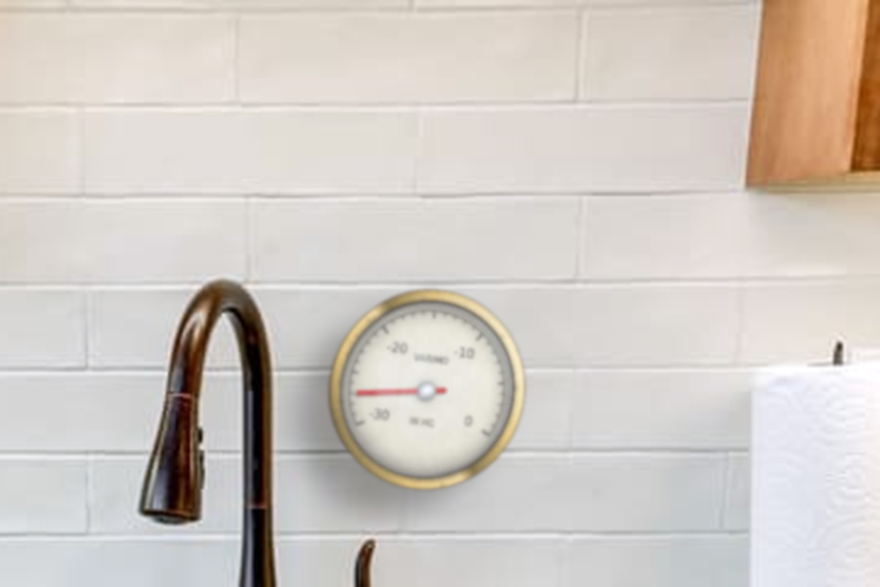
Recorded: -27 inHg
